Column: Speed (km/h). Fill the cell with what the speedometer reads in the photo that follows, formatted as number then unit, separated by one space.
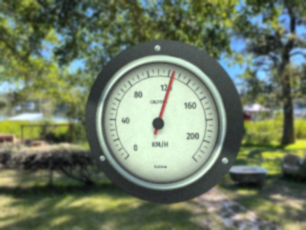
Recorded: 125 km/h
